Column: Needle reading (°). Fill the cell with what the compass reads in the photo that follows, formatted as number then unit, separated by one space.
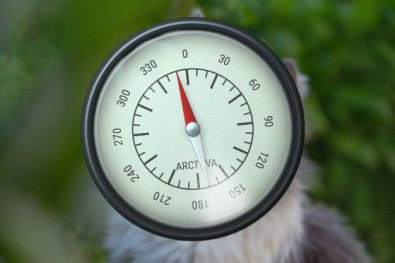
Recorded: 350 °
